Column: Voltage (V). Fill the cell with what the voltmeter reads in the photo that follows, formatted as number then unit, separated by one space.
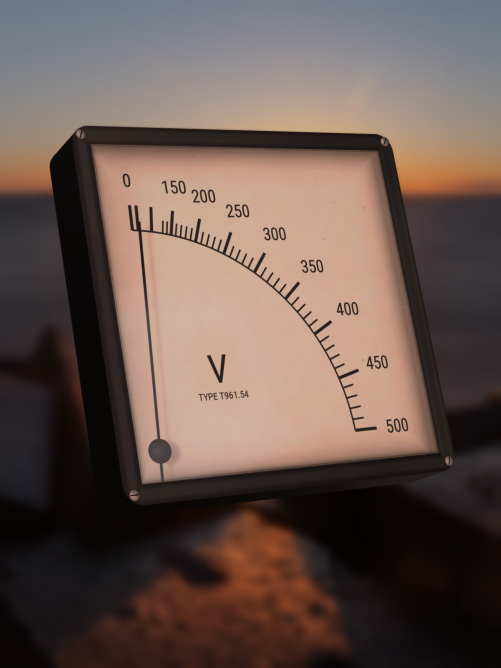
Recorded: 50 V
